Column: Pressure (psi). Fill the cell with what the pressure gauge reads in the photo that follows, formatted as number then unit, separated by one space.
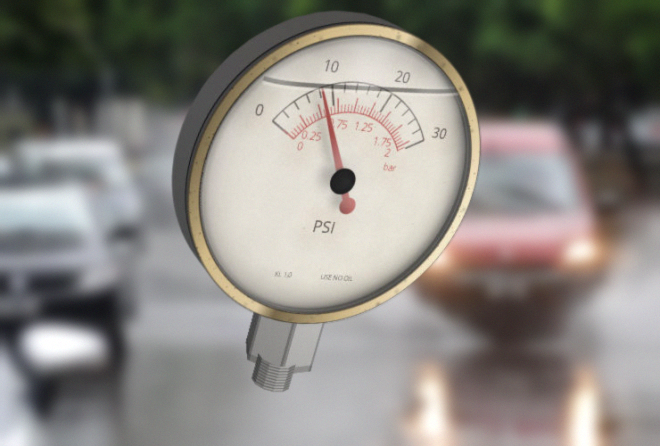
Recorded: 8 psi
